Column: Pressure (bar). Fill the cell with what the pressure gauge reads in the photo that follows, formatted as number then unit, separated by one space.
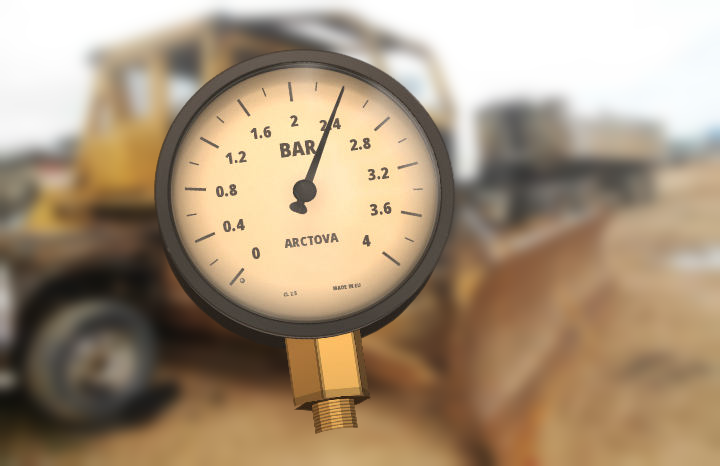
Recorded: 2.4 bar
